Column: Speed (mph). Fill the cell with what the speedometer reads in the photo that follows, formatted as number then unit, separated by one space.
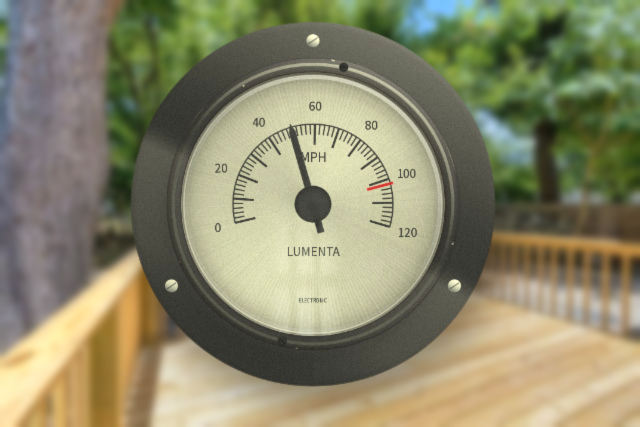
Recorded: 50 mph
